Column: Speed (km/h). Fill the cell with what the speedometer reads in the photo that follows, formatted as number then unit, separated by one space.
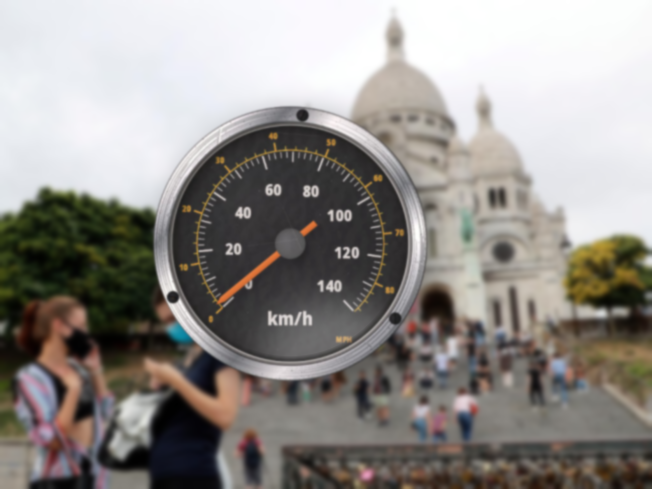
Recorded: 2 km/h
